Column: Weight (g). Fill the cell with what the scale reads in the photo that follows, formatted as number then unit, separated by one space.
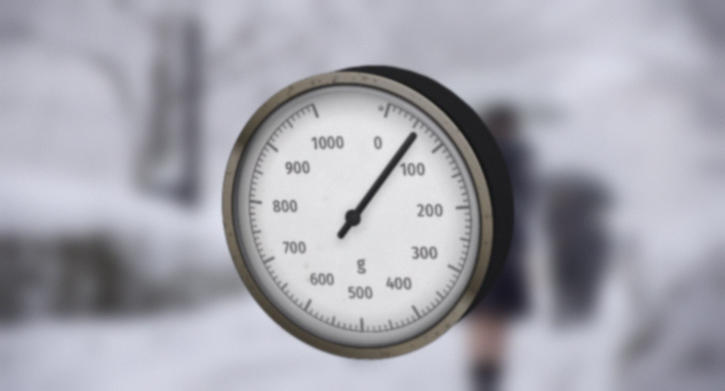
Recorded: 60 g
